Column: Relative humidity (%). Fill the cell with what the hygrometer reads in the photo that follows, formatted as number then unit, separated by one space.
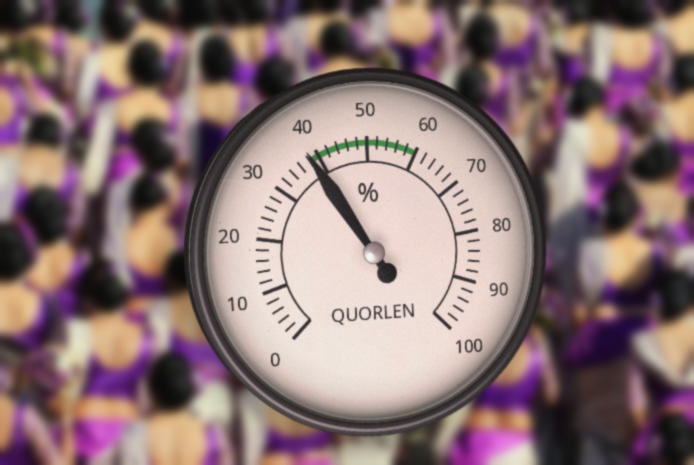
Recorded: 38 %
